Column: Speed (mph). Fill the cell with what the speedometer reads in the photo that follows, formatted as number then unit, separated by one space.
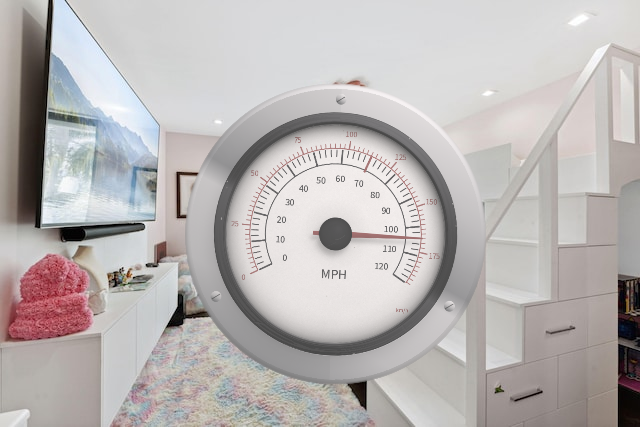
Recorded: 104 mph
